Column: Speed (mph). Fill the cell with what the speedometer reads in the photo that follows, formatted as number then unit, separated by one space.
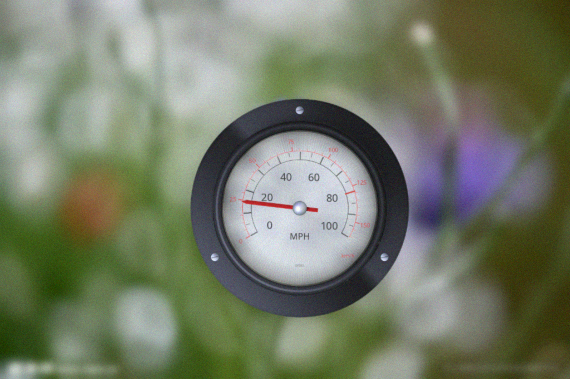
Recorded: 15 mph
